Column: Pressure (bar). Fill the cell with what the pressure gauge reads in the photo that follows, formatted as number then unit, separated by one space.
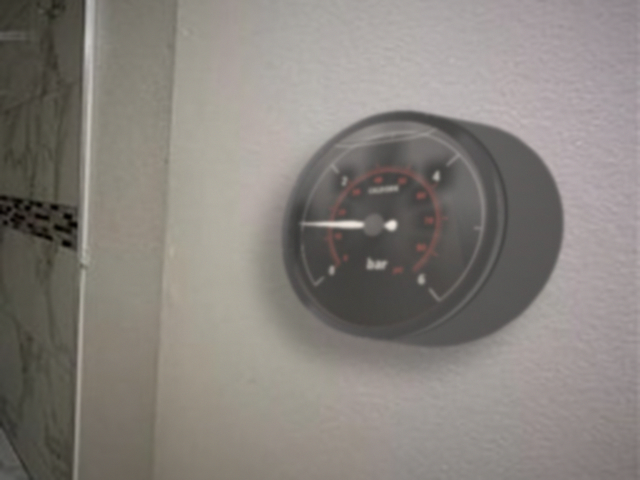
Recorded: 1 bar
